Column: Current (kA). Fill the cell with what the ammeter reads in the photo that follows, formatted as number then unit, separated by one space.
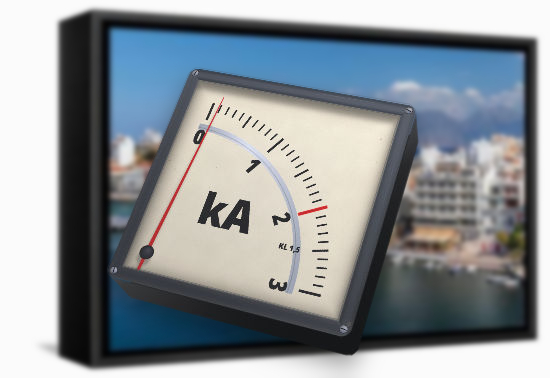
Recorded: 0.1 kA
